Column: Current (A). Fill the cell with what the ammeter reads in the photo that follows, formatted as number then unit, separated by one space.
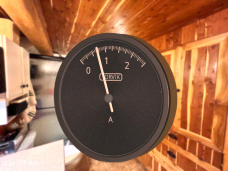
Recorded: 0.75 A
